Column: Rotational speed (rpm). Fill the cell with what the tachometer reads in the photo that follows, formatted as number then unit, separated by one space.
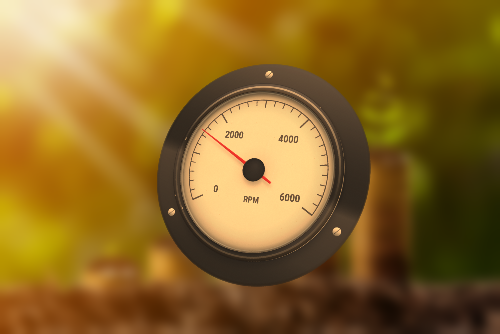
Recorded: 1500 rpm
